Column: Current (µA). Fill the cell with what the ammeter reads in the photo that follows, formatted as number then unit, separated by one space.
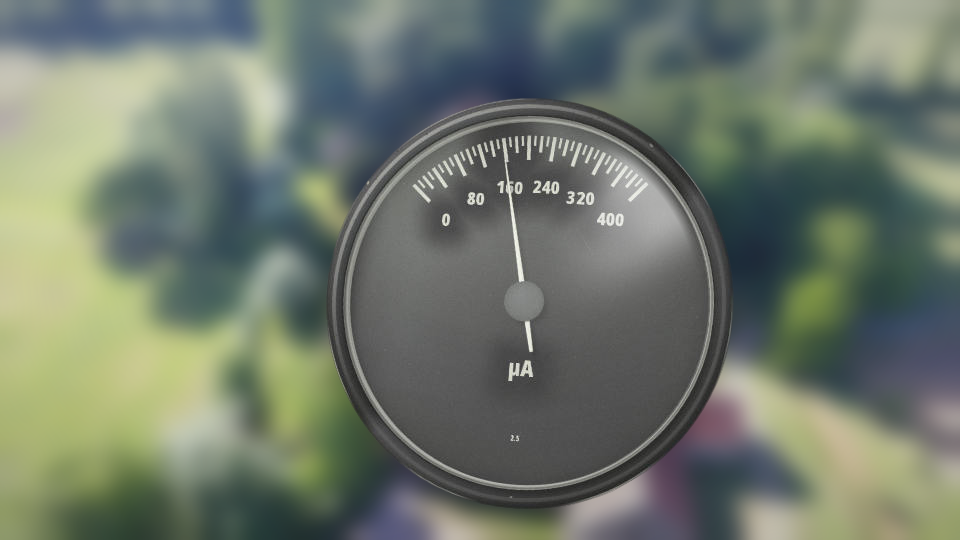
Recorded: 160 µA
